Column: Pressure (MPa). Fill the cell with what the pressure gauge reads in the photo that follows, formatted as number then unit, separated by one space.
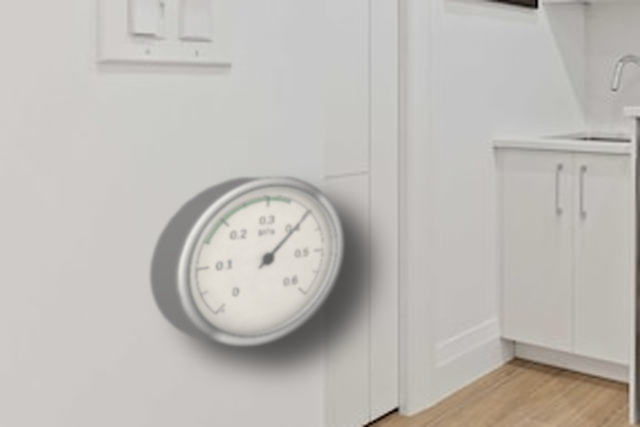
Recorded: 0.4 MPa
